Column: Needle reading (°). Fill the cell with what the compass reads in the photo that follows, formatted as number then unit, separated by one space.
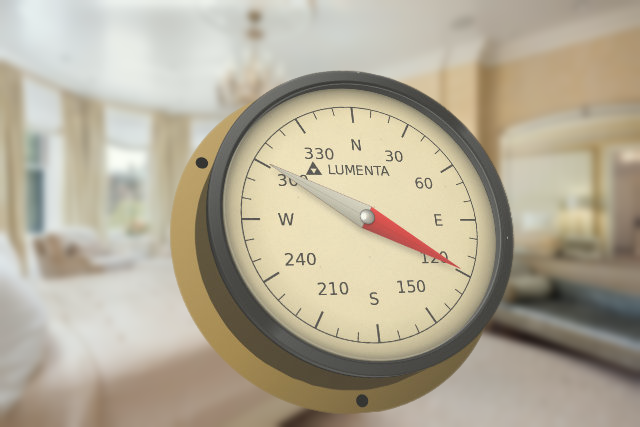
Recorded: 120 °
